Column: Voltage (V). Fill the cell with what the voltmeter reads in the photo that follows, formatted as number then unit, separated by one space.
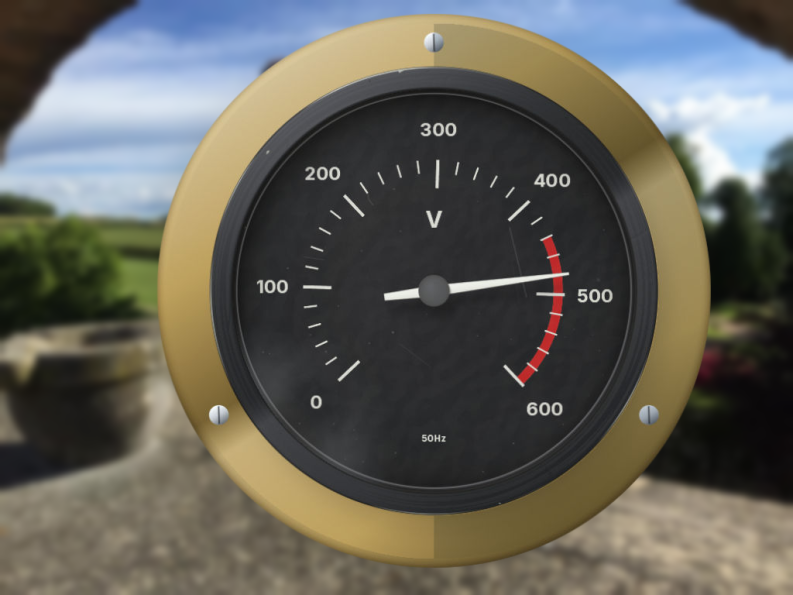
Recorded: 480 V
